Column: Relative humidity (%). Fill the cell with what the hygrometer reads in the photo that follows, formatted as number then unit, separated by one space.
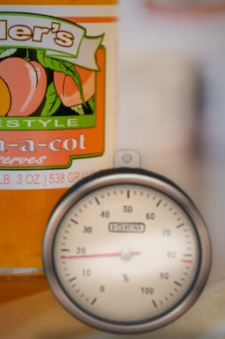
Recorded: 18 %
